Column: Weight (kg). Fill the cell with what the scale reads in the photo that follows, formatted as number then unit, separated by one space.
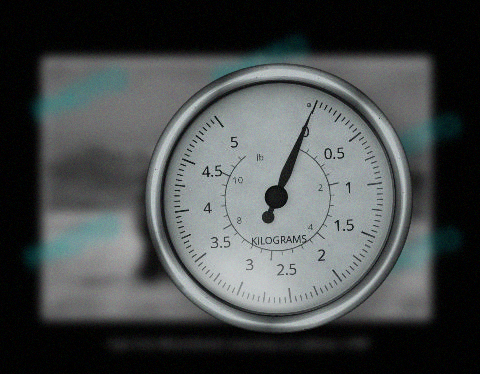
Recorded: 0 kg
